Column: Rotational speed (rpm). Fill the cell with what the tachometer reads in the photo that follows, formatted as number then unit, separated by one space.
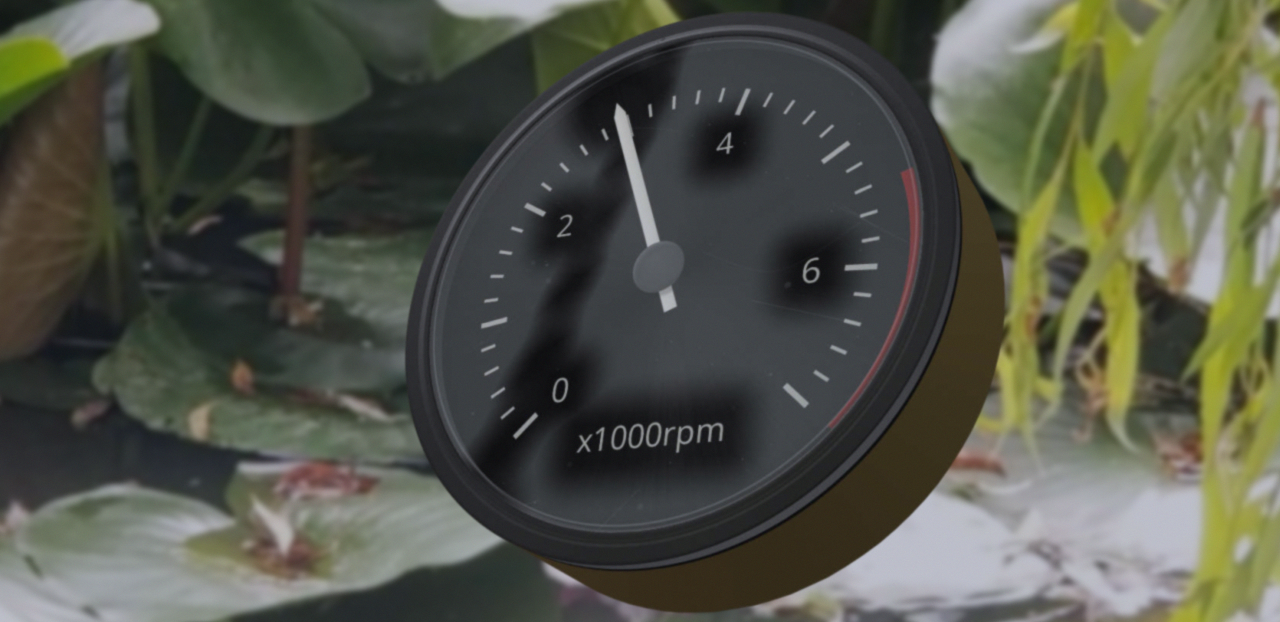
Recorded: 3000 rpm
